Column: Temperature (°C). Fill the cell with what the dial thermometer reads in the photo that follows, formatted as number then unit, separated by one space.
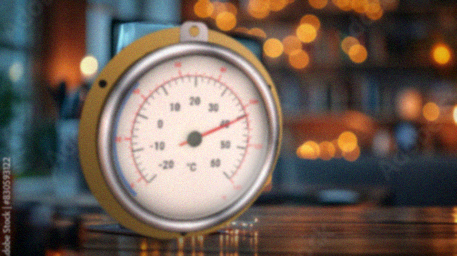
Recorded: 40 °C
